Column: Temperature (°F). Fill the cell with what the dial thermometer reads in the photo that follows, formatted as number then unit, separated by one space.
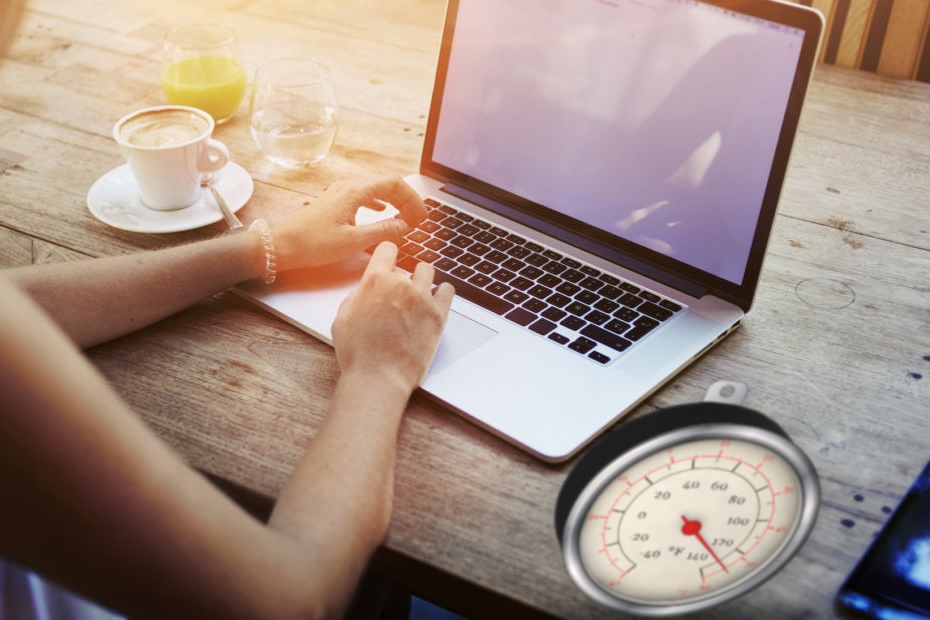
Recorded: 130 °F
